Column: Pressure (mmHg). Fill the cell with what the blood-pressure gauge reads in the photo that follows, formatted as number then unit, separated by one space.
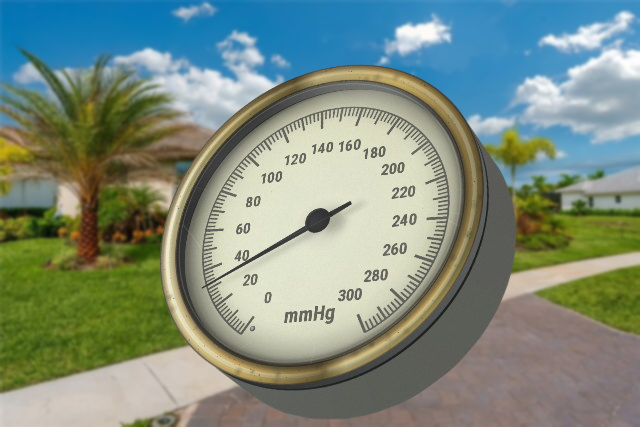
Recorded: 30 mmHg
